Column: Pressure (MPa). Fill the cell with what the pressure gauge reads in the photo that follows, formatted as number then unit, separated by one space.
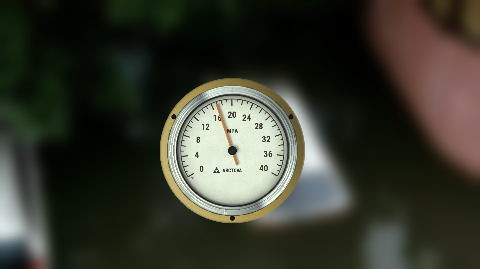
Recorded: 17 MPa
